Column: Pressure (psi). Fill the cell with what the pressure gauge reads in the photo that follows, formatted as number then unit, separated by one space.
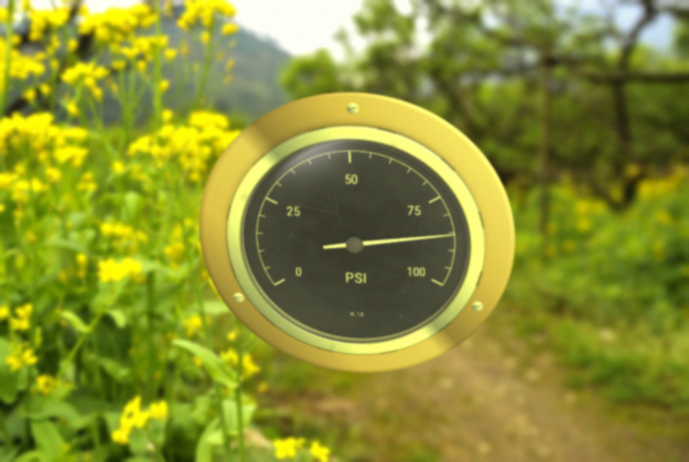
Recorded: 85 psi
